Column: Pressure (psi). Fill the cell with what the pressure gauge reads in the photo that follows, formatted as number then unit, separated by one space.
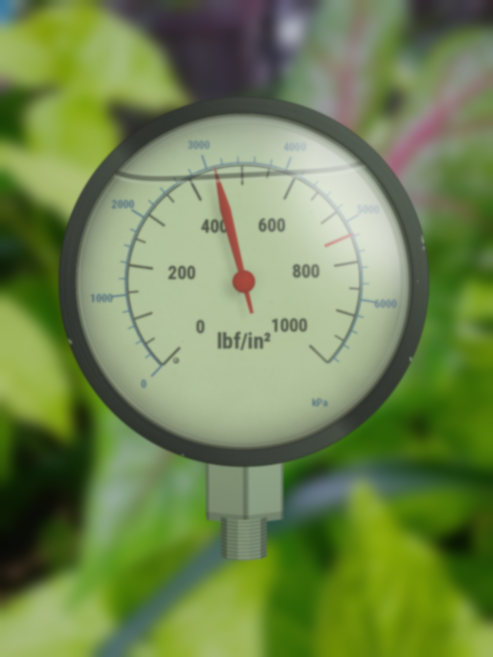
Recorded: 450 psi
